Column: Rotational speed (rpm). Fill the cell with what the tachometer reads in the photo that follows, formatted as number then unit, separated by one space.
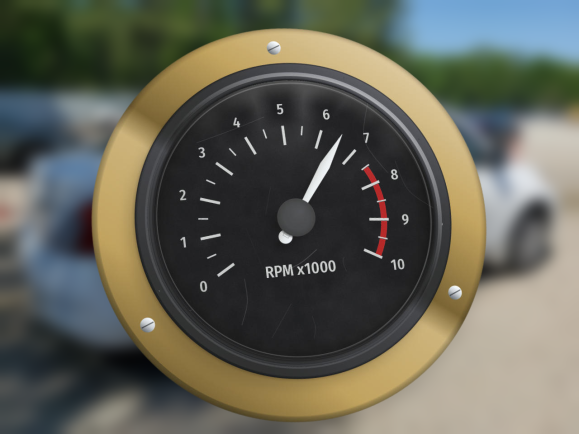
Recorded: 6500 rpm
